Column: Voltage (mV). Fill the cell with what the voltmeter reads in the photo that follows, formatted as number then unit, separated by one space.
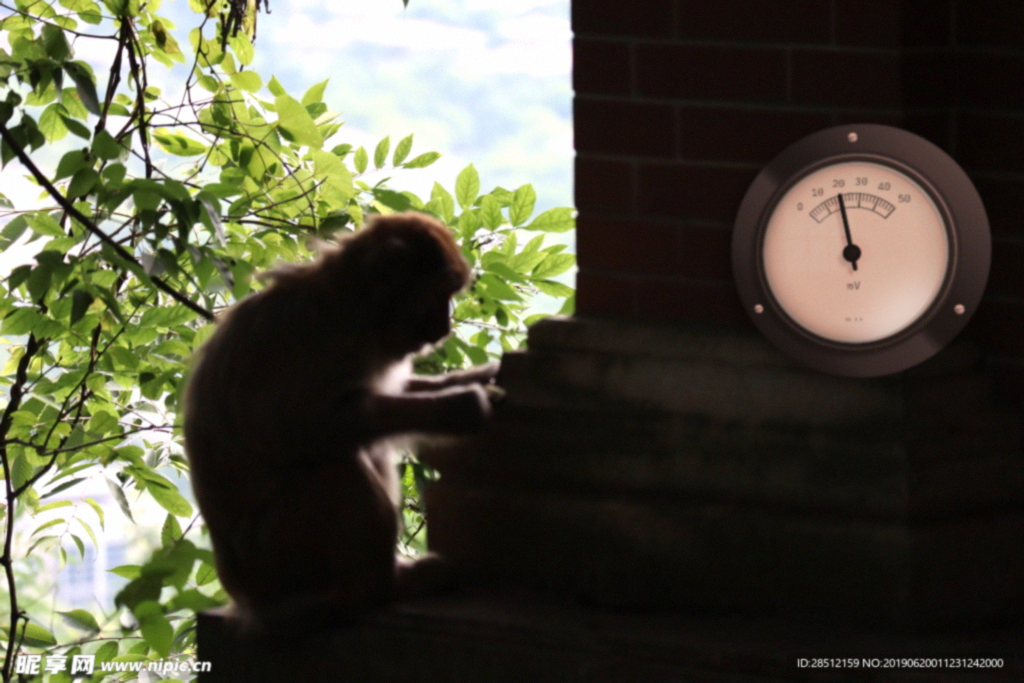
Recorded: 20 mV
